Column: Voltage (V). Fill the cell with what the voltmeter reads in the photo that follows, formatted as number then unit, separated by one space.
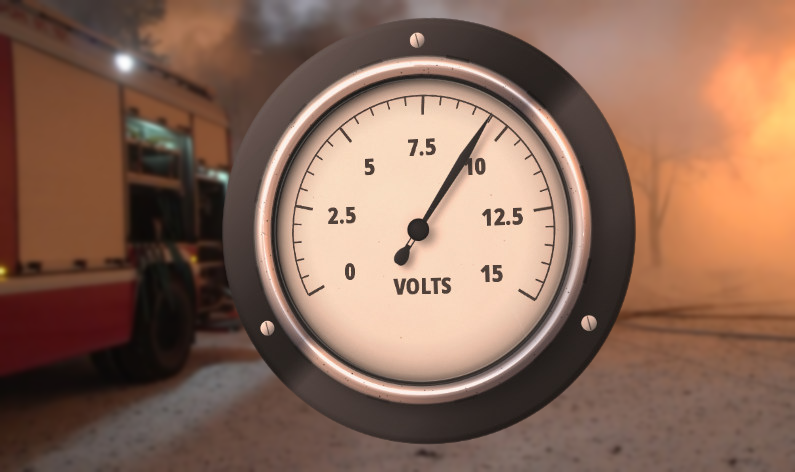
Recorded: 9.5 V
